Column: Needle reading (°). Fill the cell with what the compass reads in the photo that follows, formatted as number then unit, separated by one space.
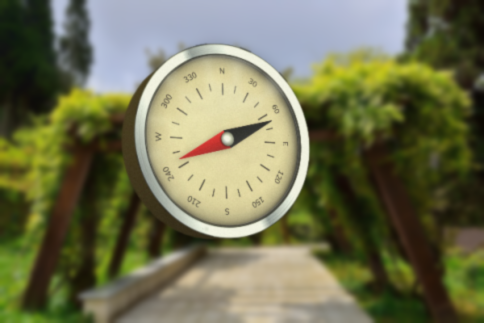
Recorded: 247.5 °
